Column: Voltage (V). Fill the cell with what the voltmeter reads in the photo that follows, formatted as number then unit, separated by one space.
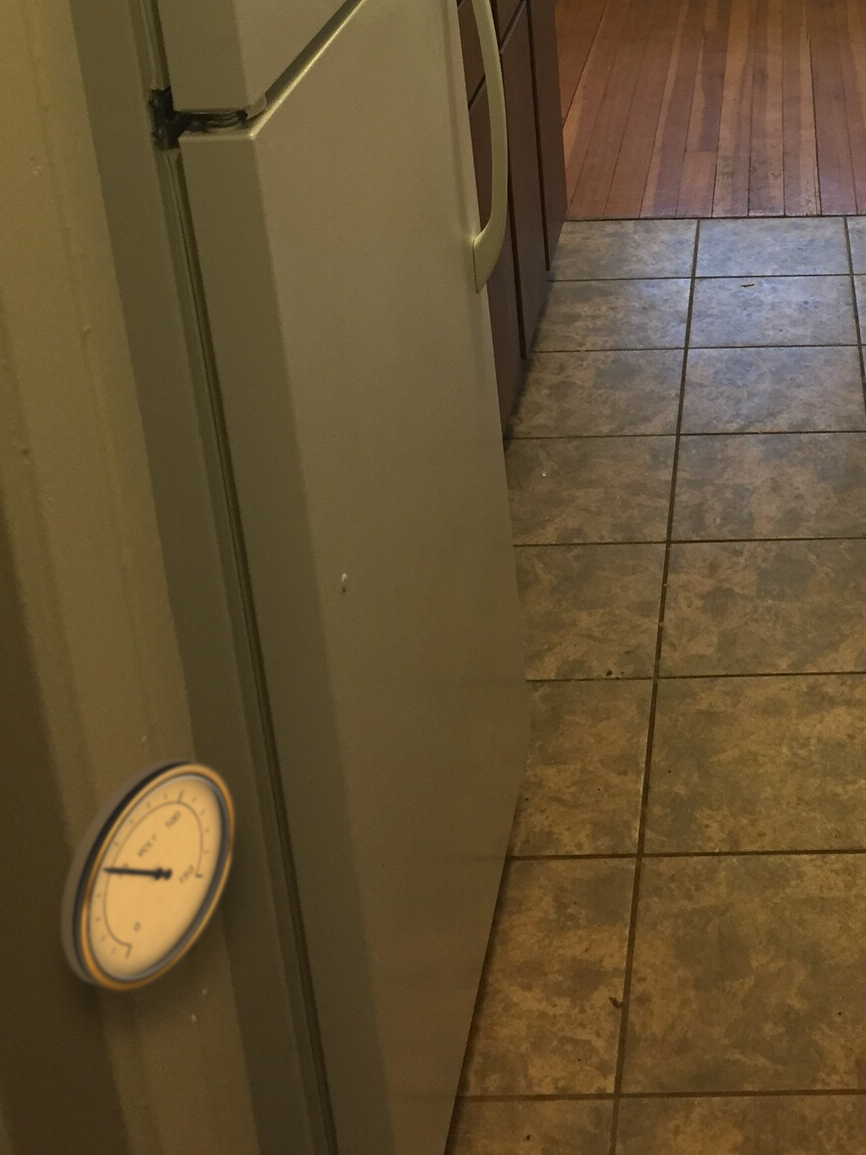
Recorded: 50 V
